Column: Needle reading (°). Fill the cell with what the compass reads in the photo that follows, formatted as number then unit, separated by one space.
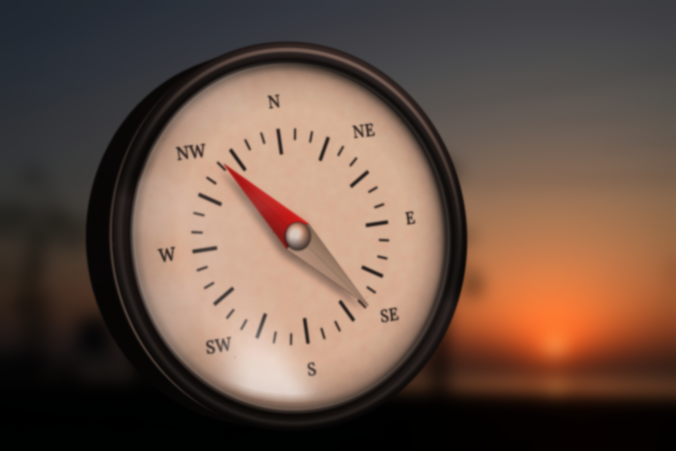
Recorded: 320 °
